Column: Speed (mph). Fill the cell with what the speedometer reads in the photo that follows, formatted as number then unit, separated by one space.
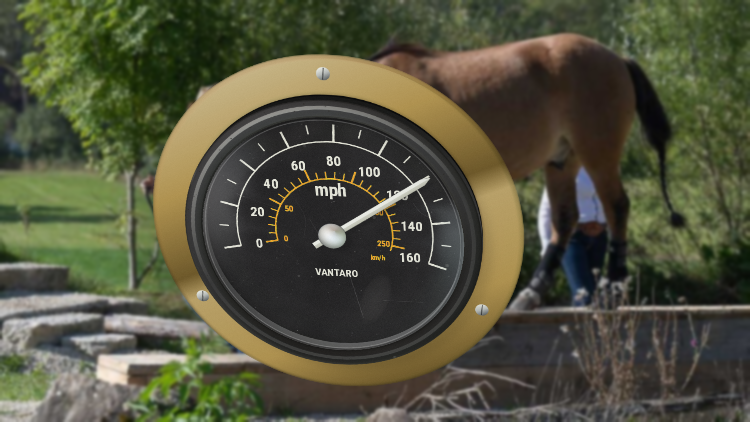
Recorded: 120 mph
